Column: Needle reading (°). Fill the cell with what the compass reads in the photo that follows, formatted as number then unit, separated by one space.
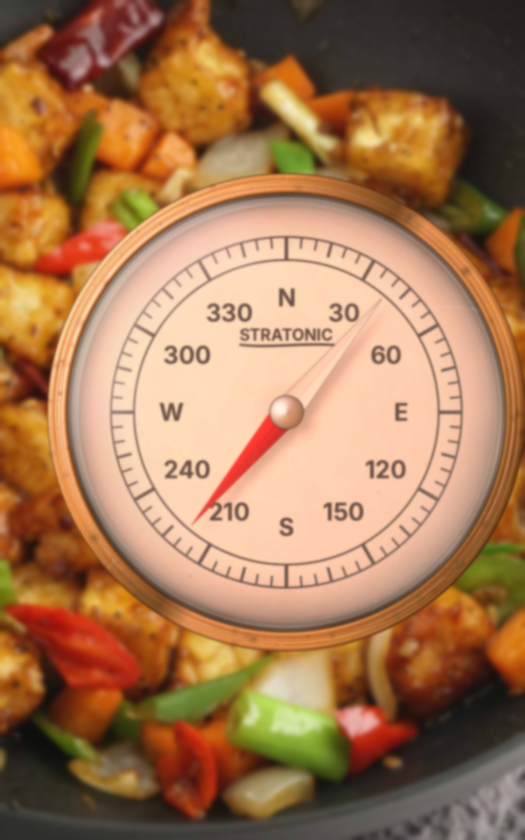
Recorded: 220 °
